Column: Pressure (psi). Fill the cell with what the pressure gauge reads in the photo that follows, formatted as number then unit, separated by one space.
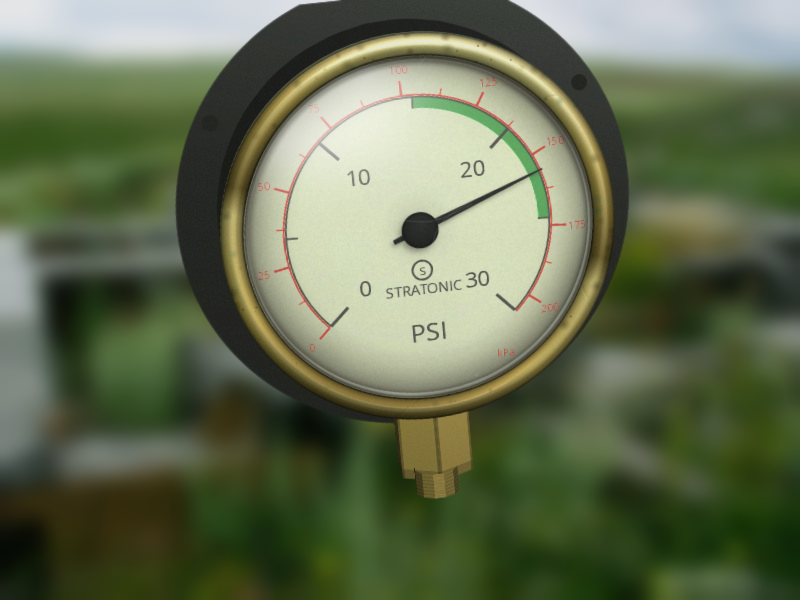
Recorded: 22.5 psi
